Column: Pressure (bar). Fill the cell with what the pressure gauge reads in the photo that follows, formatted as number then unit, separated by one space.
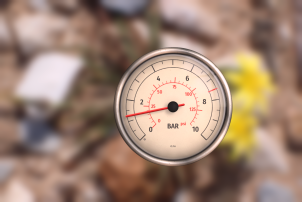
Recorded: 1.25 bar
